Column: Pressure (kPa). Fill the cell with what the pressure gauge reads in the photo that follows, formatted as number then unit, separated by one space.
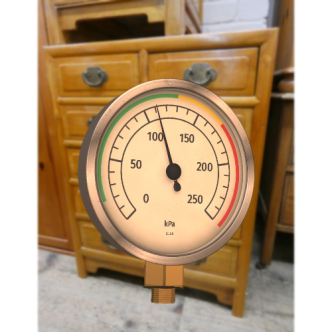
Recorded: 110 kPa
